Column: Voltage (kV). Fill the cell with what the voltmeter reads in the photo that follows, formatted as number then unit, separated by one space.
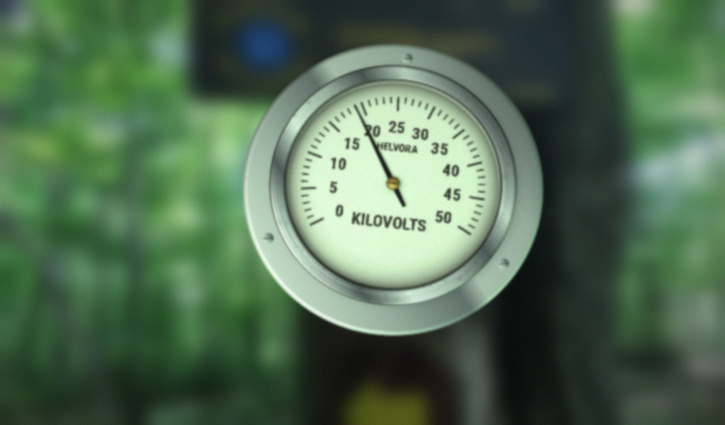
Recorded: 19 kV
